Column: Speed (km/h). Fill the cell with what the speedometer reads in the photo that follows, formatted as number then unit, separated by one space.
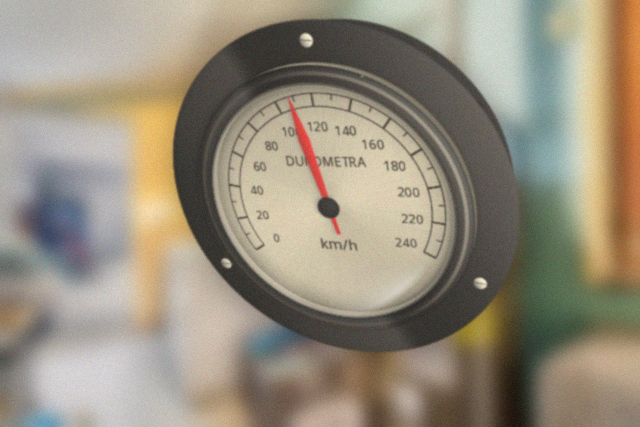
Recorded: 110 km/h
